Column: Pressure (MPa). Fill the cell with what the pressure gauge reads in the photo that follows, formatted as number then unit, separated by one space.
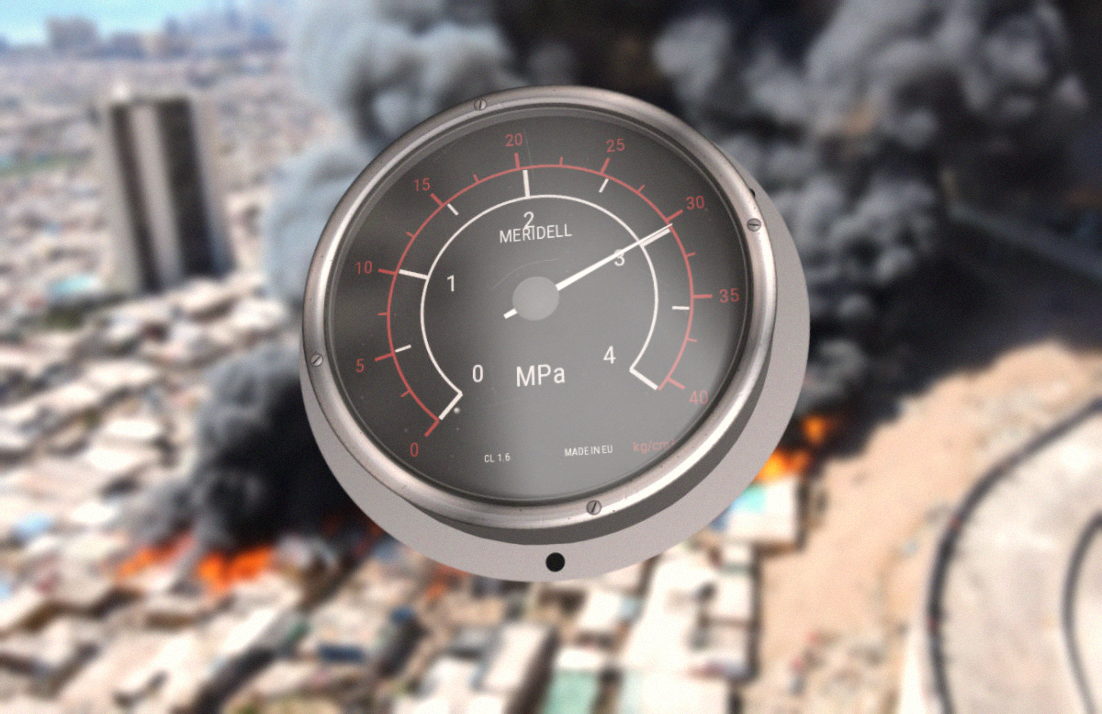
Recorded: 3 MPa
